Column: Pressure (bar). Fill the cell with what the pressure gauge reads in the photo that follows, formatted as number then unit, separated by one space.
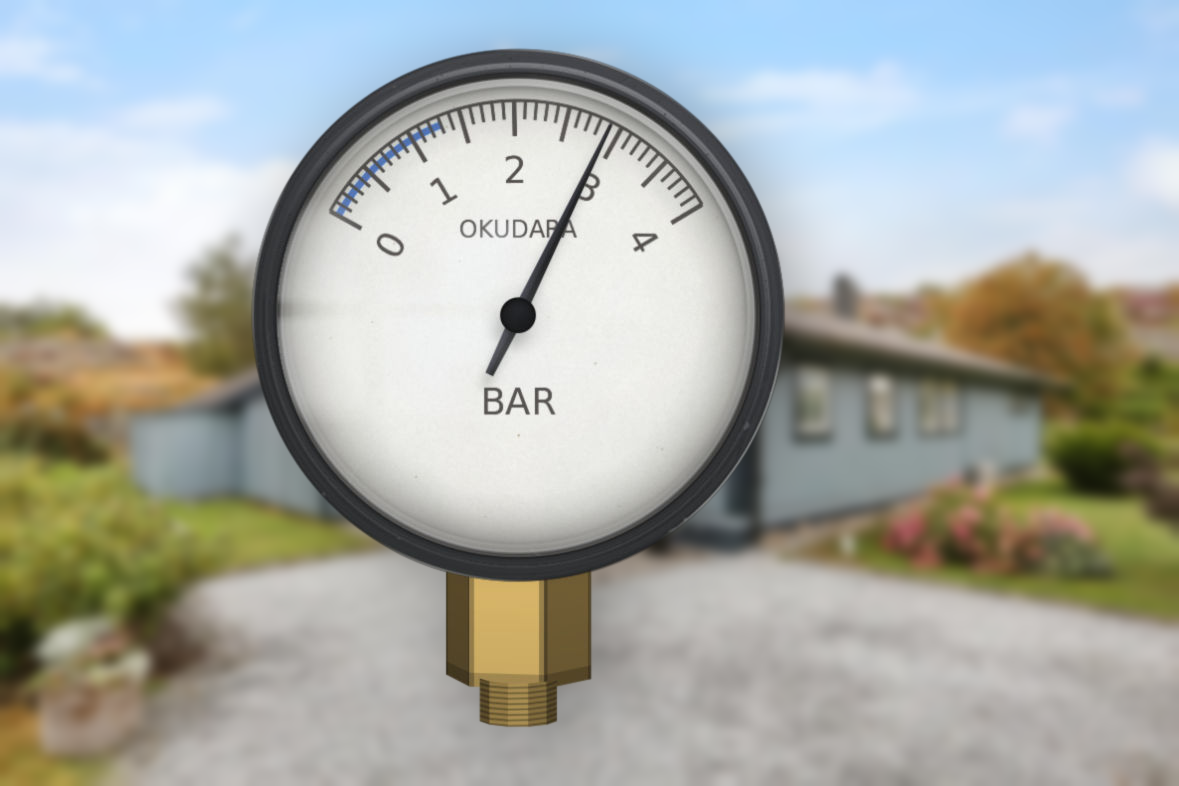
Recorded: 2.9 bar
